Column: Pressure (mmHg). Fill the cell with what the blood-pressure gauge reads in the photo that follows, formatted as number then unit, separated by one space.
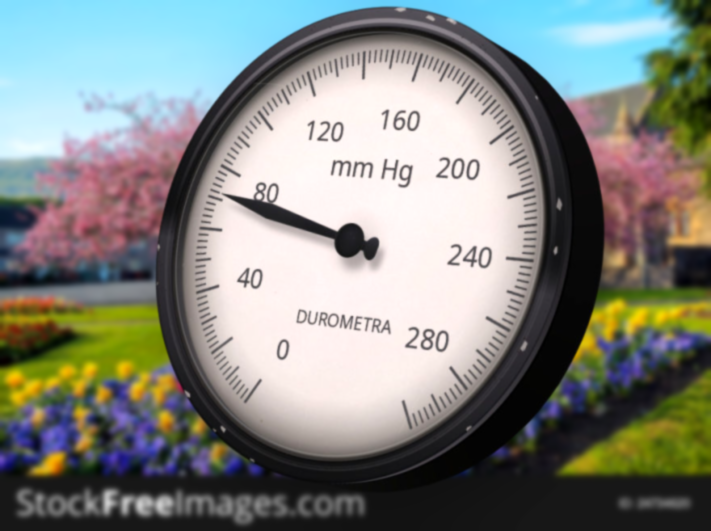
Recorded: 72 mmHg
